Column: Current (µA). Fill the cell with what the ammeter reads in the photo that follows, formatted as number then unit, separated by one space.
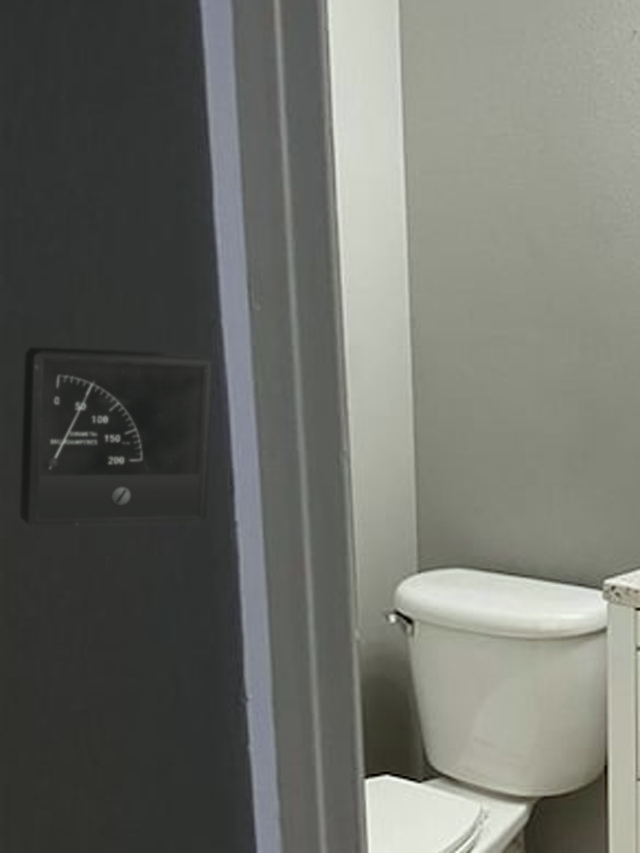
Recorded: 50 µA
